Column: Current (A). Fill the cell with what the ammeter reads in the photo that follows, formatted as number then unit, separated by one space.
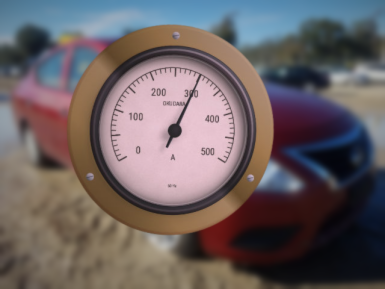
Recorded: 300 A
